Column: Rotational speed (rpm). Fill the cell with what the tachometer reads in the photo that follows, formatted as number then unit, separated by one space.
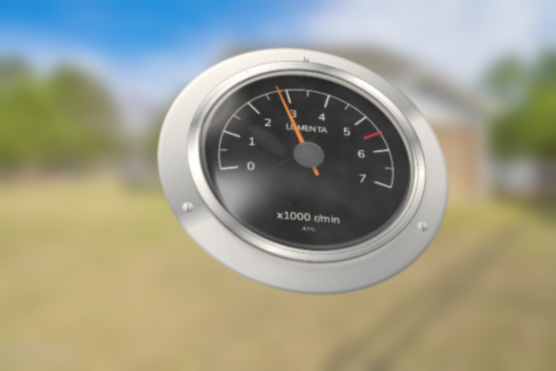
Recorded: 2750 rpm
